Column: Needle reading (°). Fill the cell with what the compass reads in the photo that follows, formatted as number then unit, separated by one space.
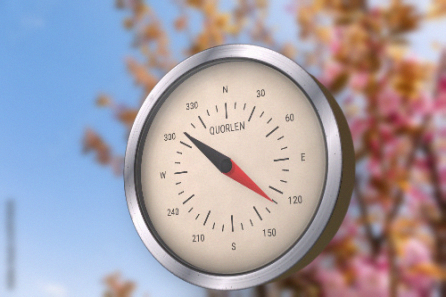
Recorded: 130 °
